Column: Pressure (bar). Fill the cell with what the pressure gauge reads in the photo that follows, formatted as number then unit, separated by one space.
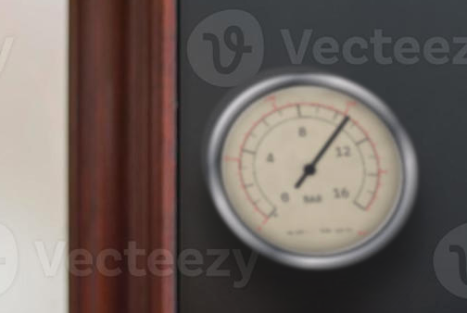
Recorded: 10.5 bar
